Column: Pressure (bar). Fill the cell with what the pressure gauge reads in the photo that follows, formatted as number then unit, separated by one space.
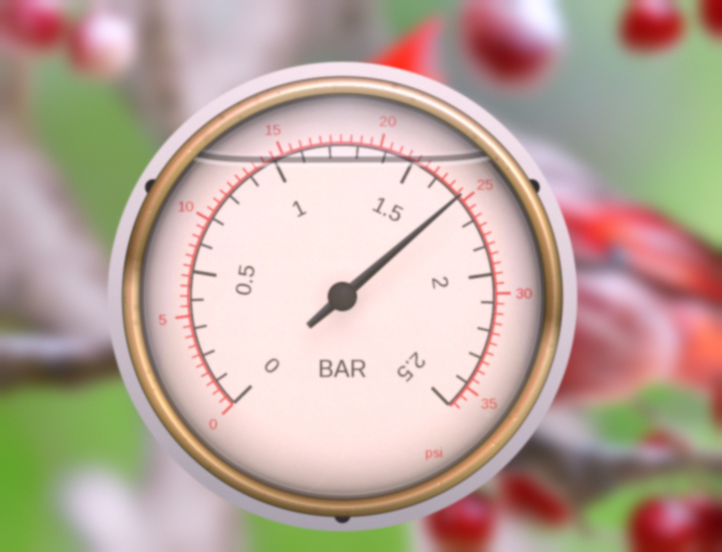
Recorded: 1.7 bar
